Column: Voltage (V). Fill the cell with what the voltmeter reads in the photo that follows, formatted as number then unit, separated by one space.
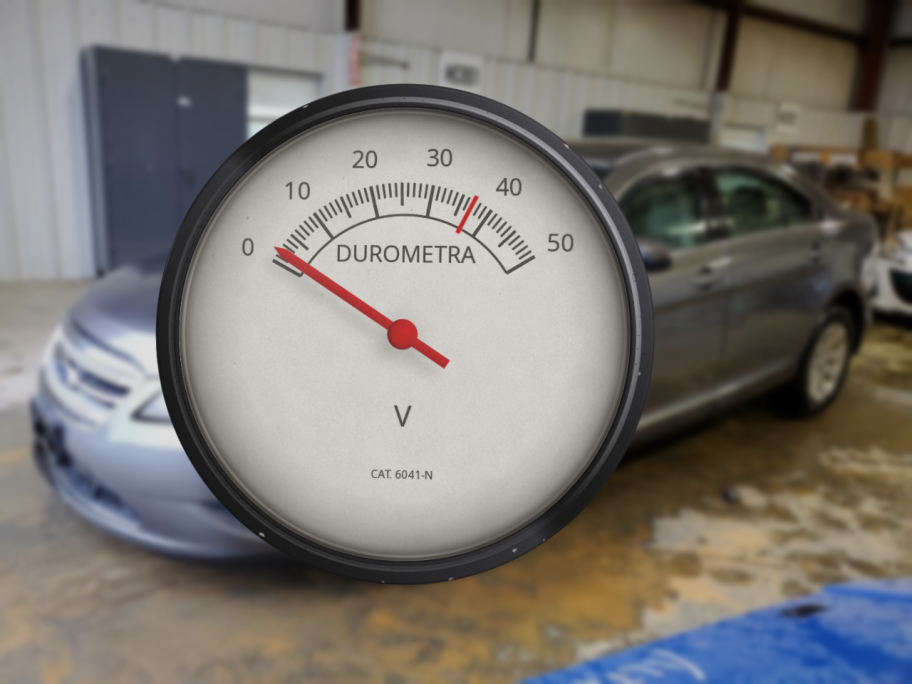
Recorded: 2 V
